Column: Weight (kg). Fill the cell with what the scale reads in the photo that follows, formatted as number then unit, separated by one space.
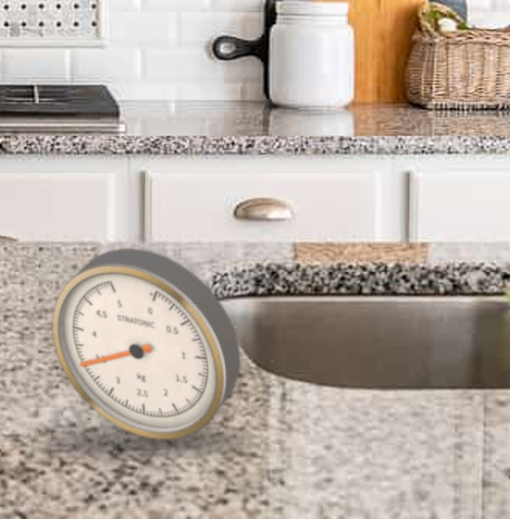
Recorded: 3.5 kg
